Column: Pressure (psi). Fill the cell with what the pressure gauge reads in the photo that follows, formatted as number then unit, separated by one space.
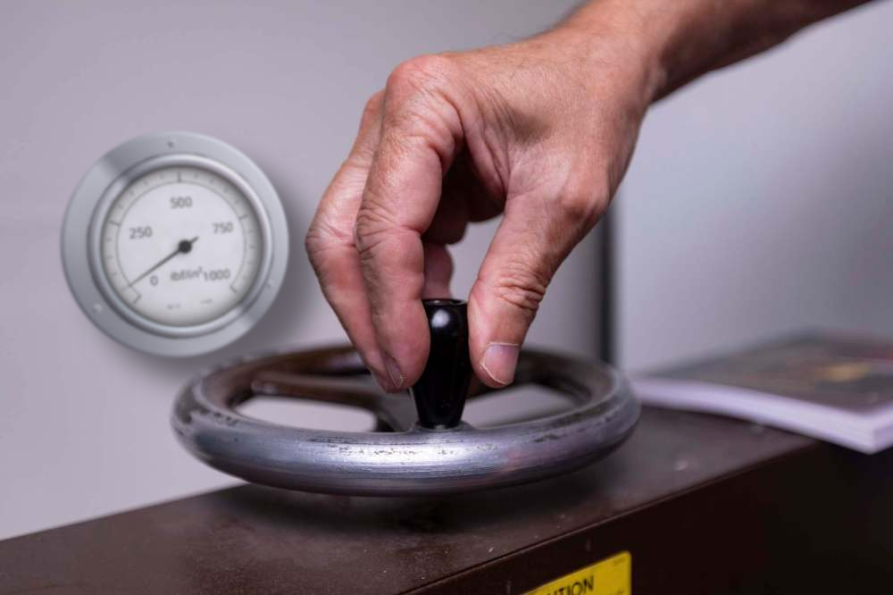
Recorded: 50 psi
